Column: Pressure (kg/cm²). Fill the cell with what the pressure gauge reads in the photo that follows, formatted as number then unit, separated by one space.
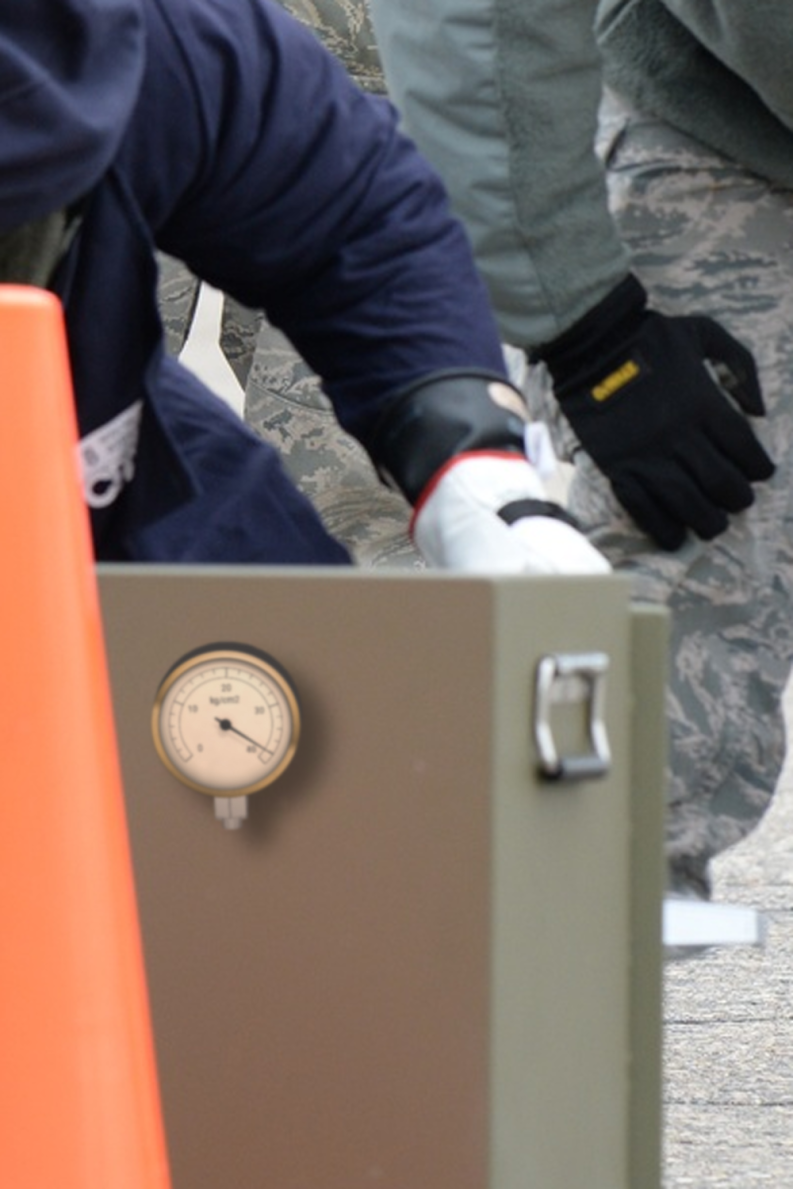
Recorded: 38 kg/cm²
